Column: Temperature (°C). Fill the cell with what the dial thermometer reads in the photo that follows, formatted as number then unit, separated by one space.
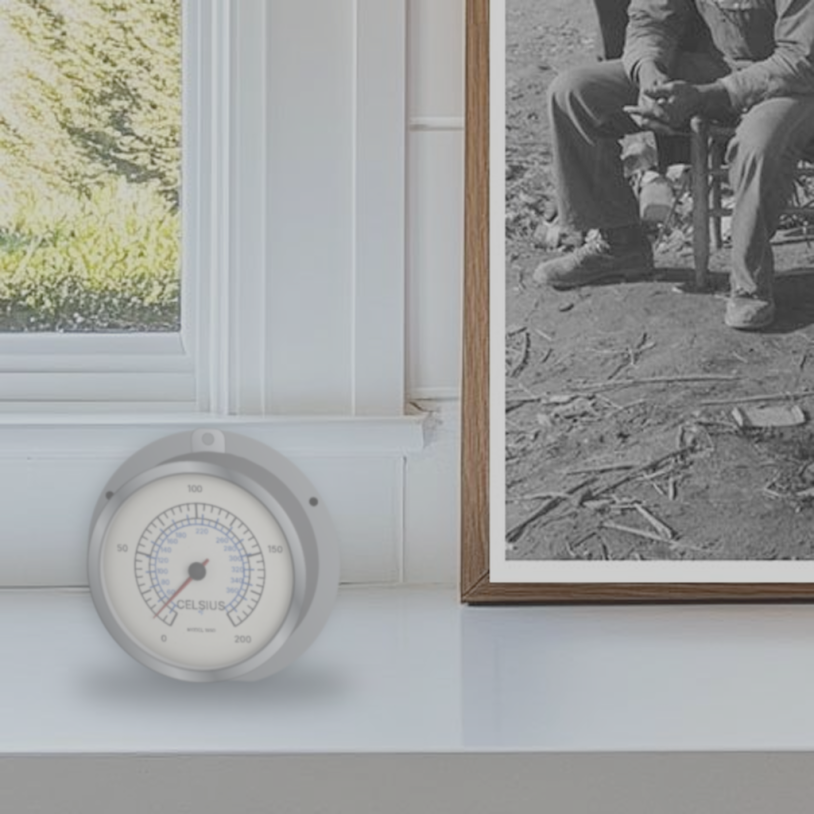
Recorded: 10 °C
